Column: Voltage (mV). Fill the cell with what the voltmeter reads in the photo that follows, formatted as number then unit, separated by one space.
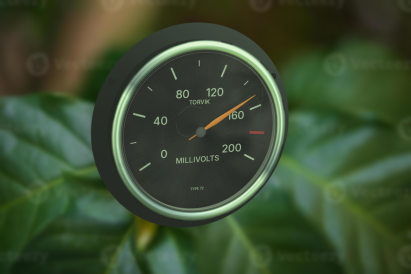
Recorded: 150 mV
